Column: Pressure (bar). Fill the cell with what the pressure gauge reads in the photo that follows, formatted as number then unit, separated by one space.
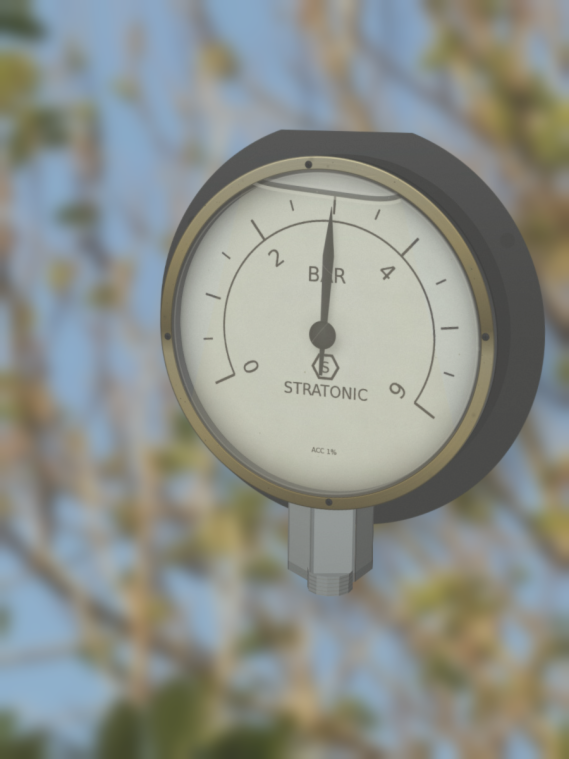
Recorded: 3 bar
